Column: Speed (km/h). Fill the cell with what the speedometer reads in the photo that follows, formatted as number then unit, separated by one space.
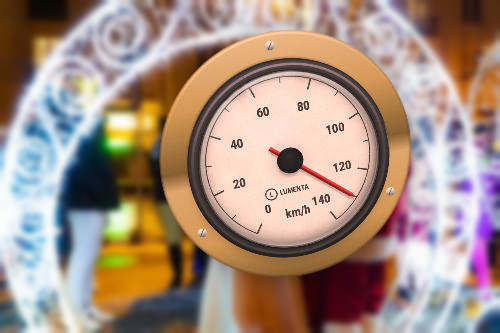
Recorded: 130 km/h
